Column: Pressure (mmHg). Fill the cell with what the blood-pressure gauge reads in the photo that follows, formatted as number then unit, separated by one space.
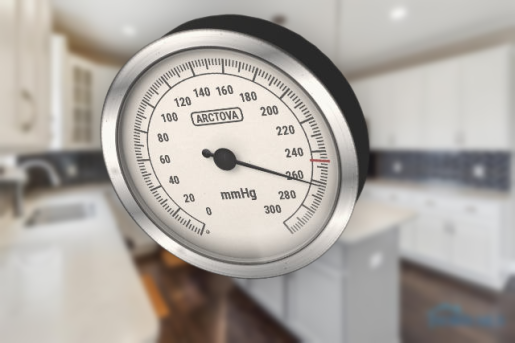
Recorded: 260 mmHg
